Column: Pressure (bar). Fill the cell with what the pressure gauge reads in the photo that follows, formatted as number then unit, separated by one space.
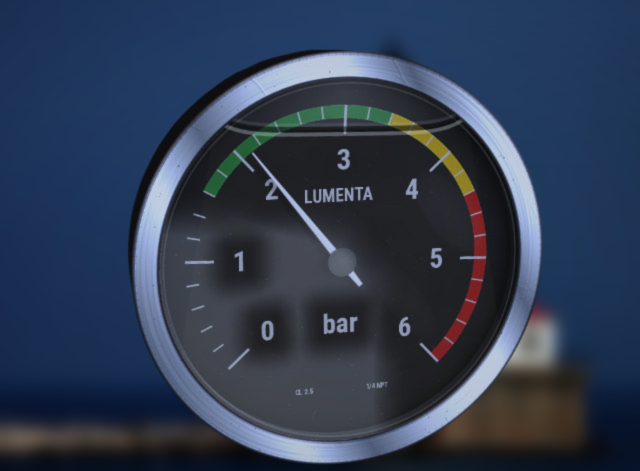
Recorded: 2.1 bar
